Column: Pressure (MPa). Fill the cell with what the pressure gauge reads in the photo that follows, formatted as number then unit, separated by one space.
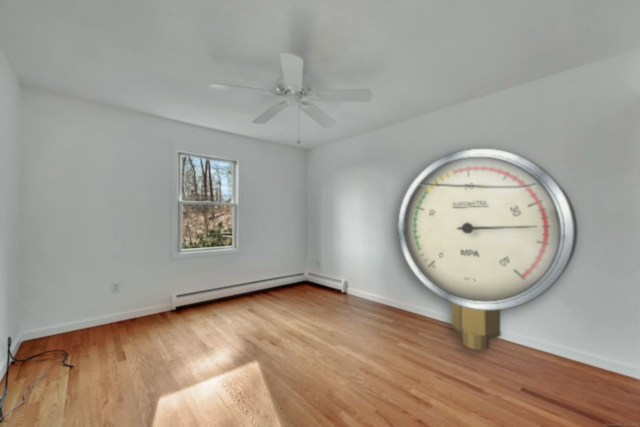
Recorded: 33 MPa
